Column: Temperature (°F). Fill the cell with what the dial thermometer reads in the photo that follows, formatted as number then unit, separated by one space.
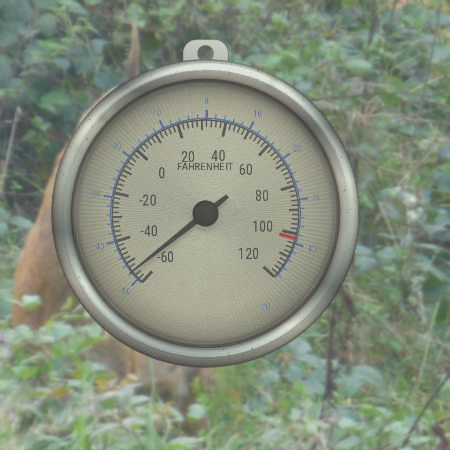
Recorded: -54 °F
